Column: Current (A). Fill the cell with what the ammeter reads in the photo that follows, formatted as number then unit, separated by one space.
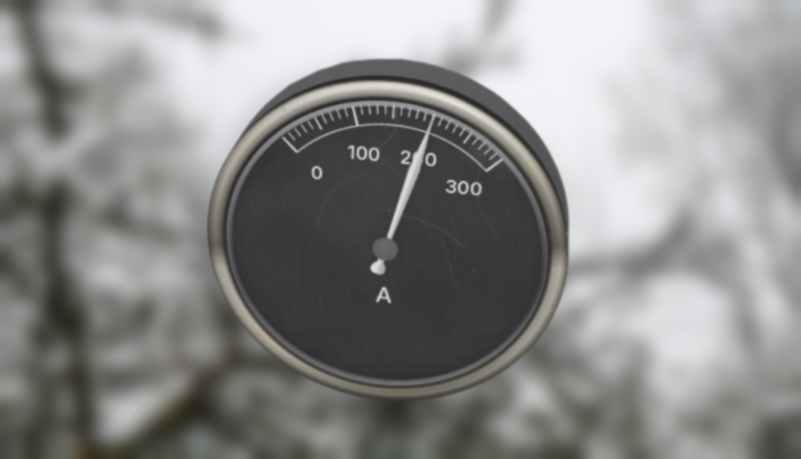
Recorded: 200 A
